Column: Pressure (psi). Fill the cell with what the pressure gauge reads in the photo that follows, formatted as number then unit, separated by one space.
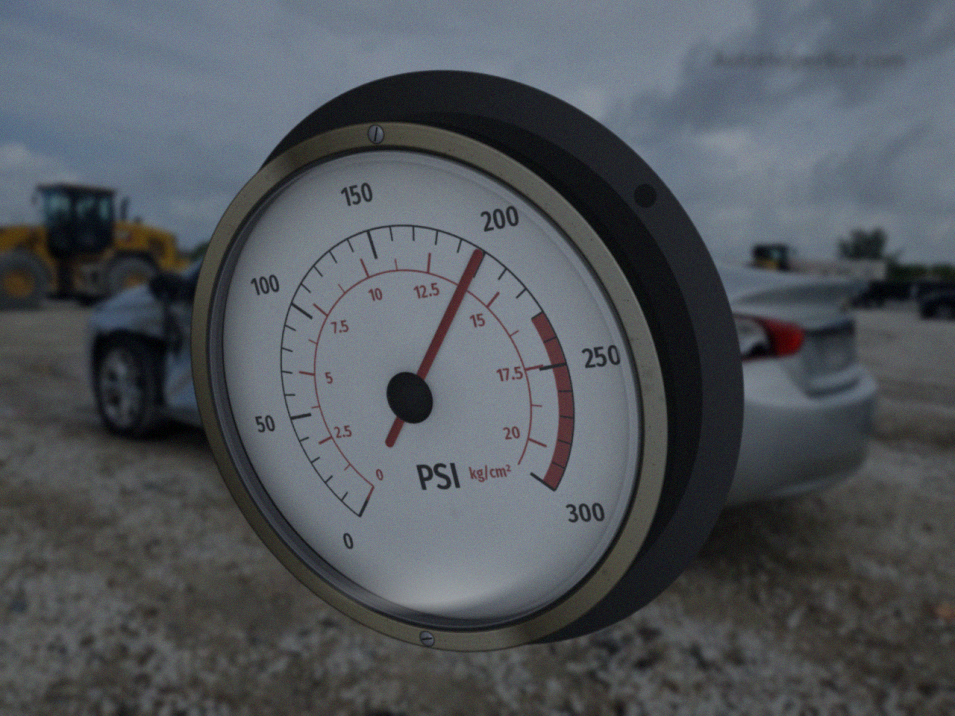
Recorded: 200 psi
